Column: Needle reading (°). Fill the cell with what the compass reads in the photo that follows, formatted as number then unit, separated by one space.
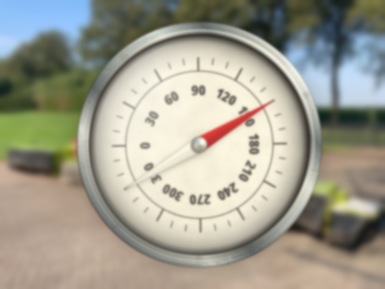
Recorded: 150 °
